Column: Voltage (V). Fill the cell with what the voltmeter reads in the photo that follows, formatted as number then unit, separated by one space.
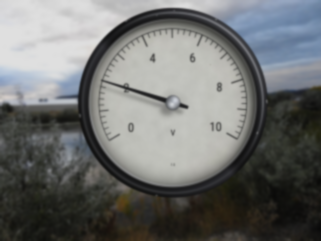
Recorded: 2 V
